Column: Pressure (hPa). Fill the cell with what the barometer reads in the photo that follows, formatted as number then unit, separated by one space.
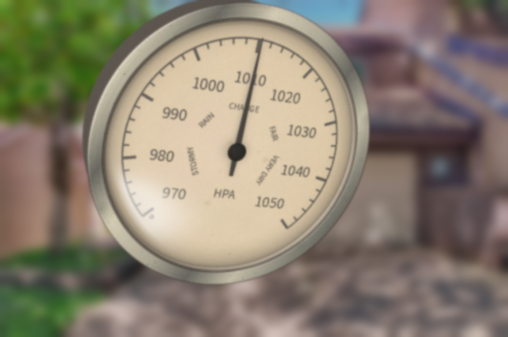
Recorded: 1010 hPa
